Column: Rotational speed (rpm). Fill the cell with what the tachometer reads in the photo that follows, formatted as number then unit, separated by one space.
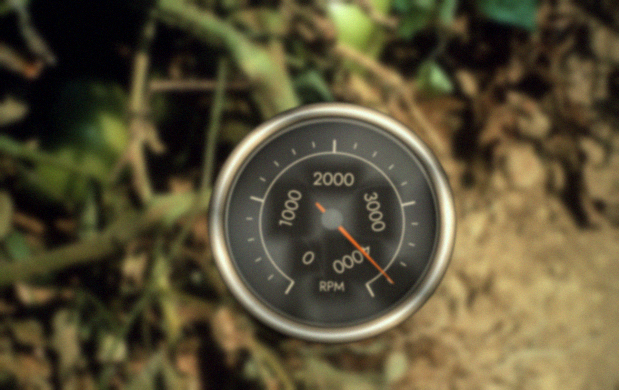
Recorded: 3800 rpm
